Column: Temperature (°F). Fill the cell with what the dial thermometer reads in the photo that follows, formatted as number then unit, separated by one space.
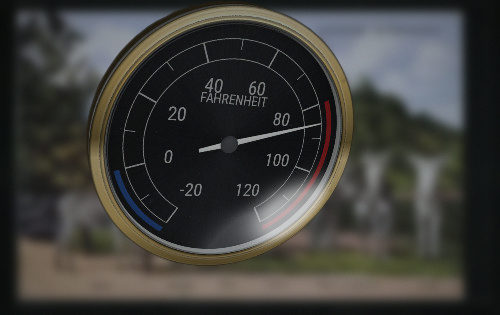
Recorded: 85 °F
